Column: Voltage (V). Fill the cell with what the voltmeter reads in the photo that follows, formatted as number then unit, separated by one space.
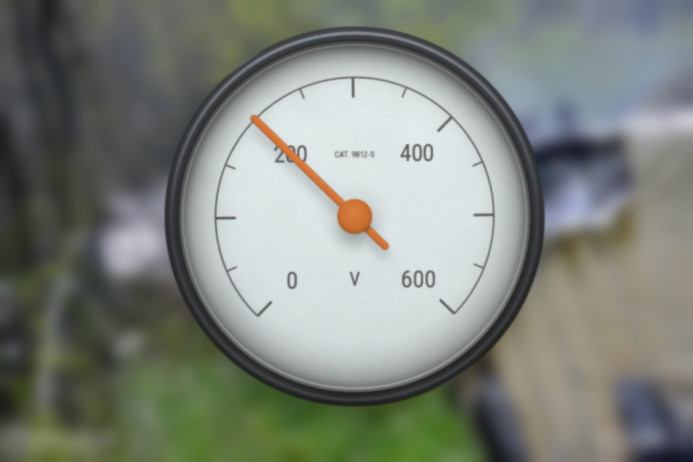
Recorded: 200 V
